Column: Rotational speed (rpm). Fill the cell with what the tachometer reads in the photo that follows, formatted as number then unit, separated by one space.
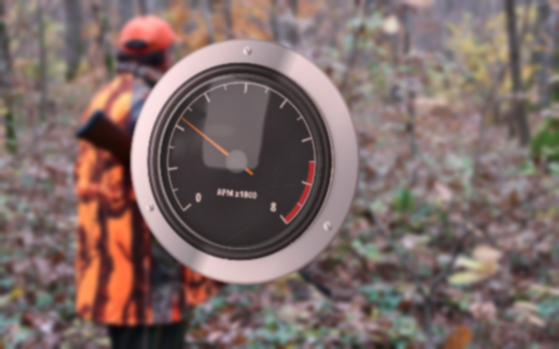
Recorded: 2250 rpm
